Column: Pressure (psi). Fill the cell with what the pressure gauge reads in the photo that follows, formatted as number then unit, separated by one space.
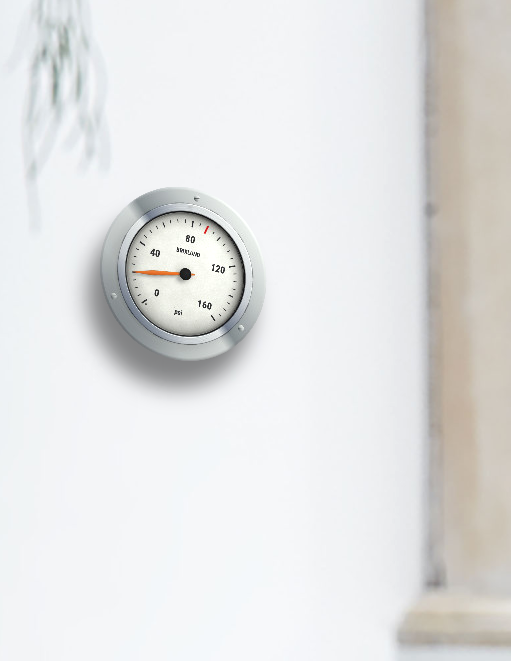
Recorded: 20 psi
